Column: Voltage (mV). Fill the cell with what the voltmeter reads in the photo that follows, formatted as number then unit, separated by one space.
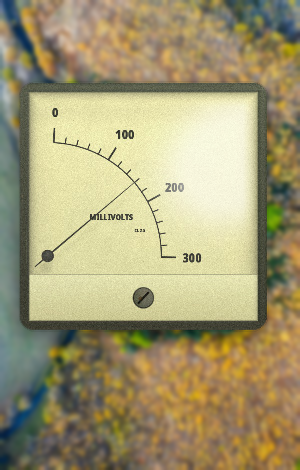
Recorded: 160 mV
